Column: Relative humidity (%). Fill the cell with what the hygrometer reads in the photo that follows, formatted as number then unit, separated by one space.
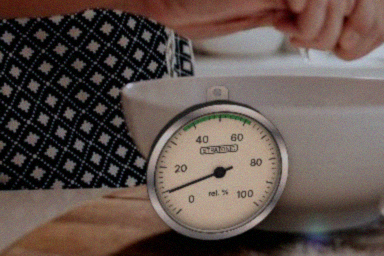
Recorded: 10 %
